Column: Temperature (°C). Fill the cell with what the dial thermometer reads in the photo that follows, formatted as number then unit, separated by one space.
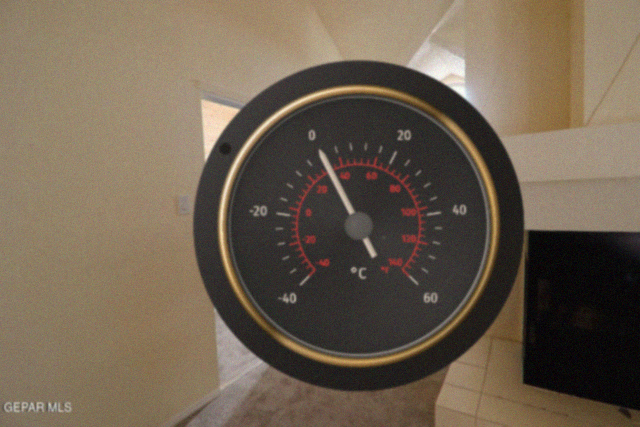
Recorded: 0 °C
